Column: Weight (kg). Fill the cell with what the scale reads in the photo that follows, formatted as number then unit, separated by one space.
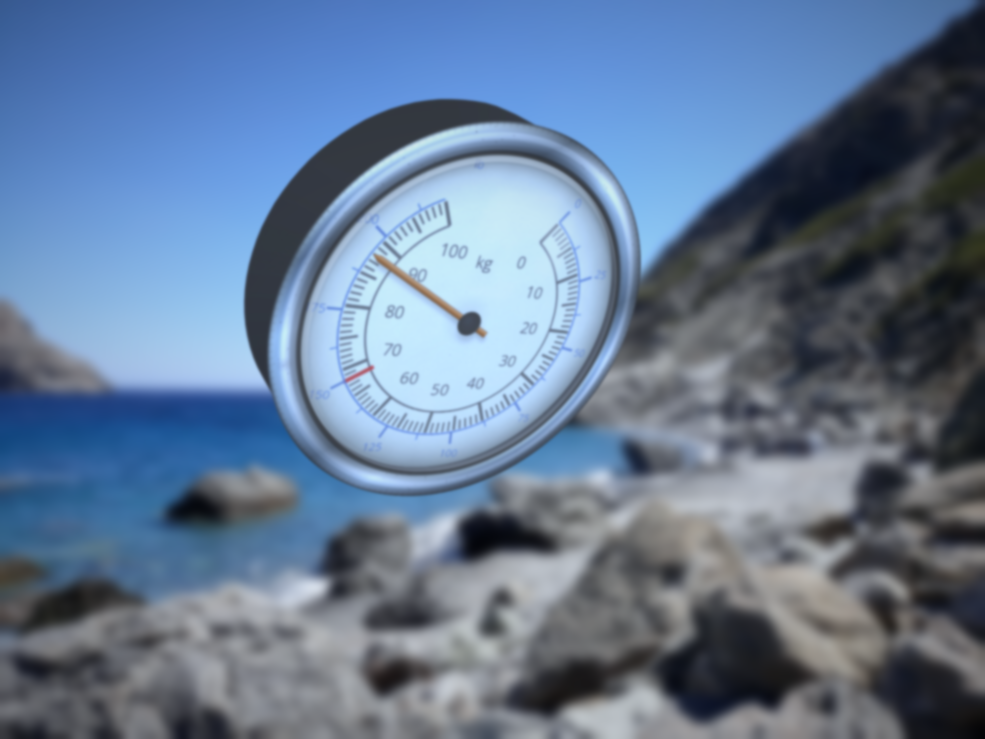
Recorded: 88 kg
